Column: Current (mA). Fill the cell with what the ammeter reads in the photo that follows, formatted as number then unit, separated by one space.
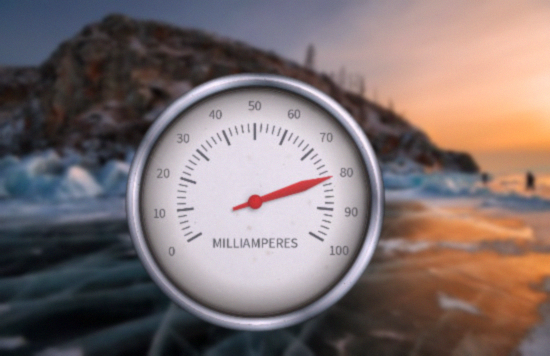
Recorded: 80 mA
